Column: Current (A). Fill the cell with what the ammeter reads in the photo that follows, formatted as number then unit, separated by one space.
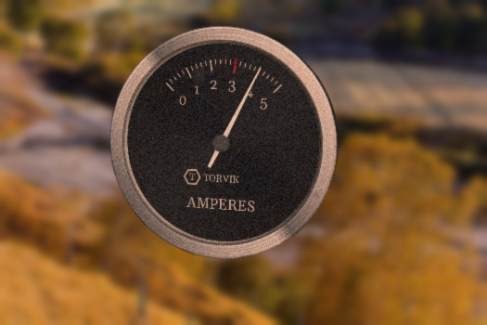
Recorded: 4 A
